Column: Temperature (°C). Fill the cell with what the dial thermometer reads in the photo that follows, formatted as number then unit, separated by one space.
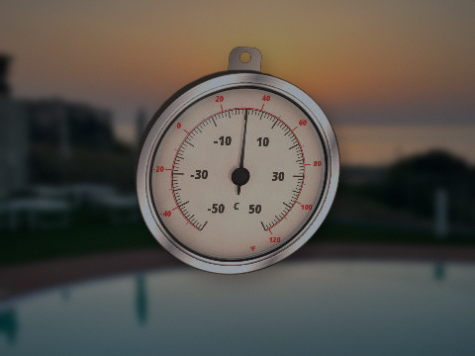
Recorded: 0 °C
